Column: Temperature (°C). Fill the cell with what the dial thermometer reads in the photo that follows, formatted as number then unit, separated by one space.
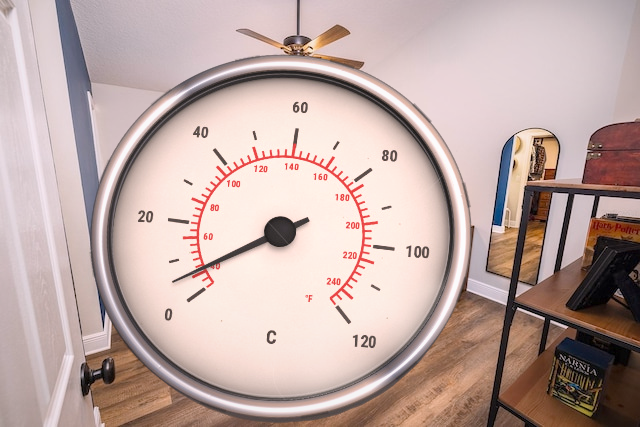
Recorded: 5 °C
